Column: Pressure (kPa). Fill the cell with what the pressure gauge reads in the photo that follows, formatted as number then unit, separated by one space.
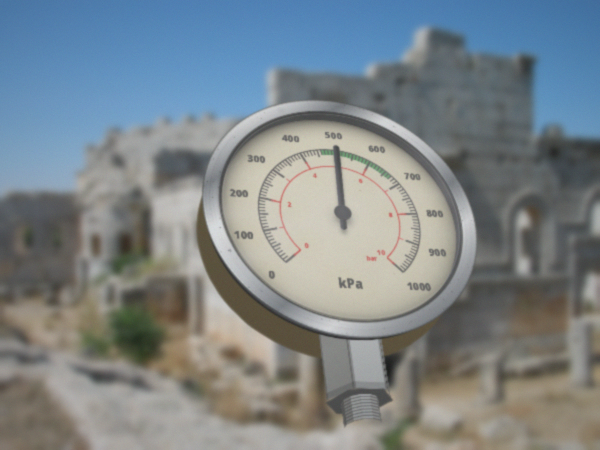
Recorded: 500 kPa
